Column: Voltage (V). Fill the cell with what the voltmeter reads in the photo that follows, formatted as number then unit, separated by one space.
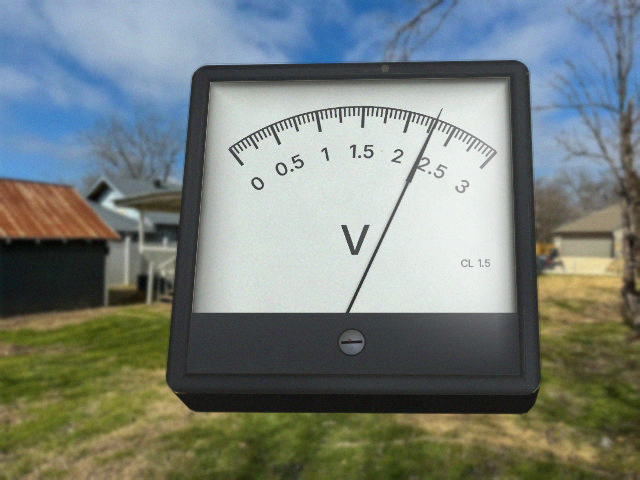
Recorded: 2.3 V
